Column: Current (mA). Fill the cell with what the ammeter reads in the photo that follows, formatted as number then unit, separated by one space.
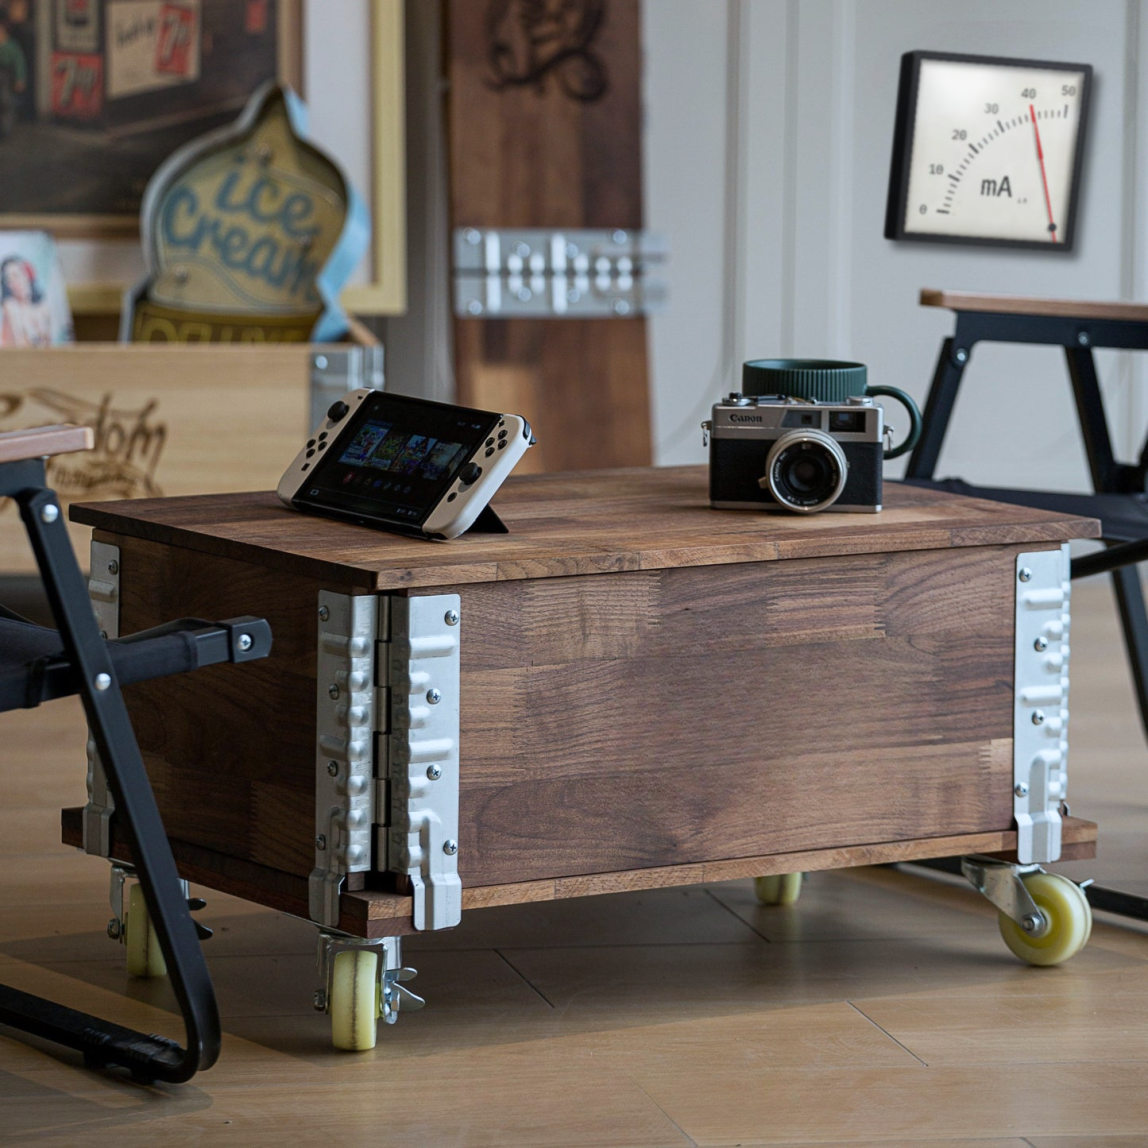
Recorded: 40 mA
